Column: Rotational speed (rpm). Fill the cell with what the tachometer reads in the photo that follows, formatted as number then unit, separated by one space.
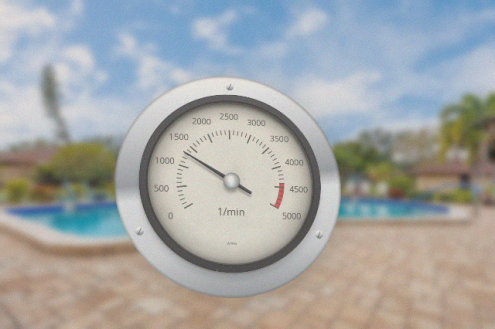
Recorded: 1300 rpm
